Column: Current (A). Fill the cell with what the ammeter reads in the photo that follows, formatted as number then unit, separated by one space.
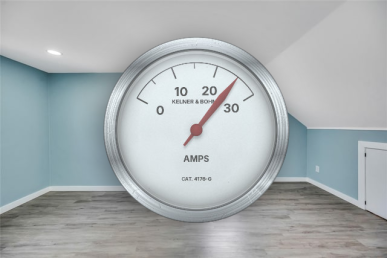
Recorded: 25 A
